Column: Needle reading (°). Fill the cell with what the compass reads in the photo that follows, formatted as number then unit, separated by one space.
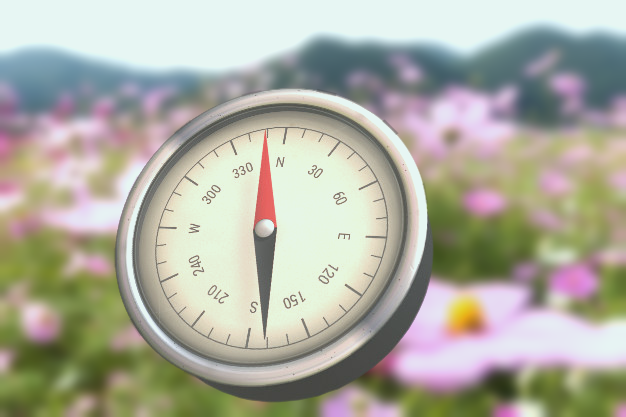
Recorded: 350 °
